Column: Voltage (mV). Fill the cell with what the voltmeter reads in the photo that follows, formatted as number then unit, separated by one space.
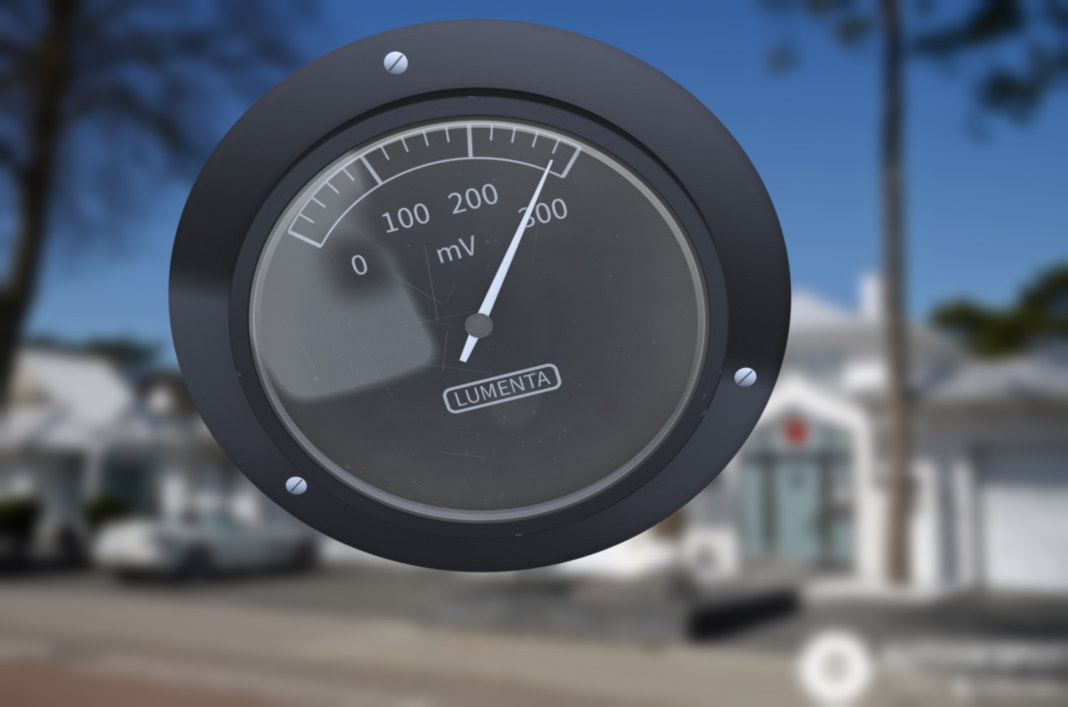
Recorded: 280 mV
